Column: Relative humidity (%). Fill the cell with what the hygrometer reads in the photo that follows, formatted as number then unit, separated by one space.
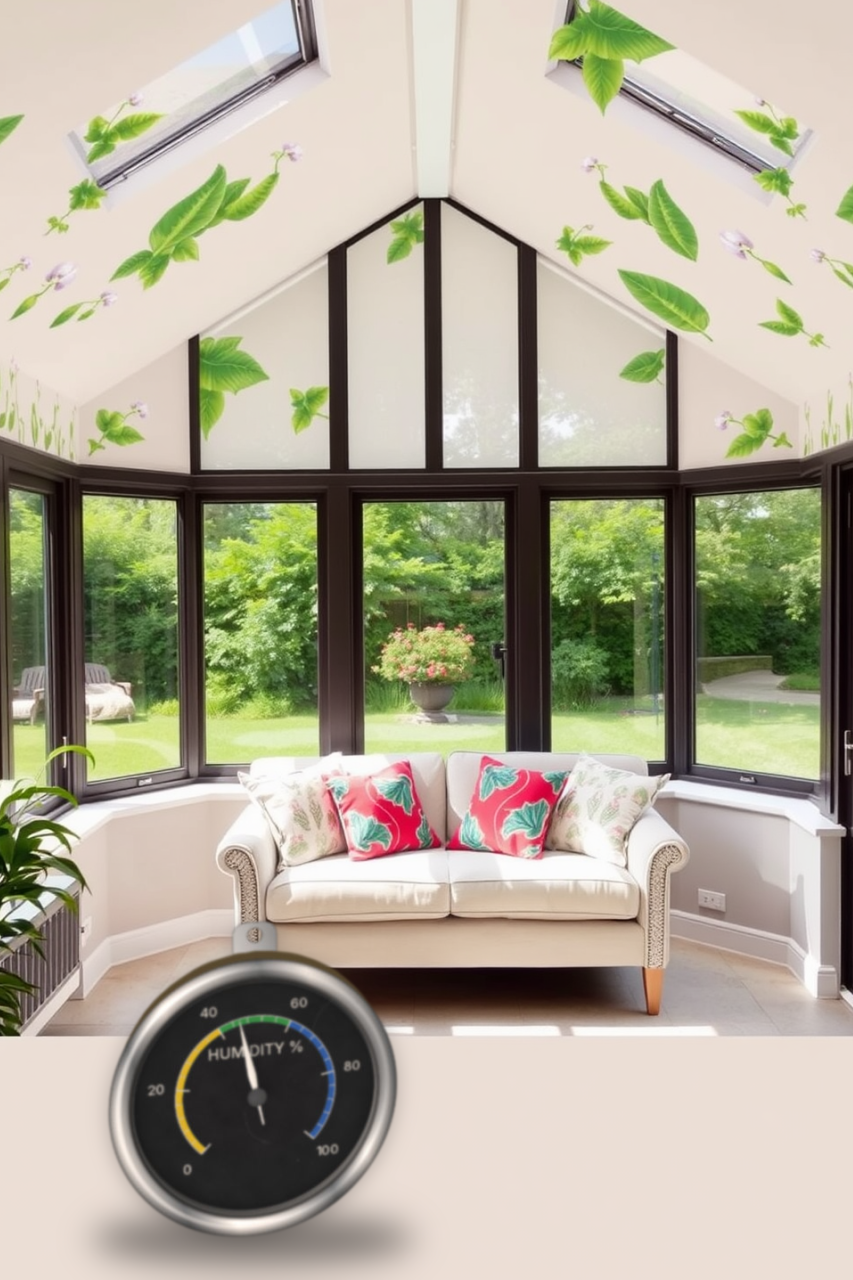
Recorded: 46 %
